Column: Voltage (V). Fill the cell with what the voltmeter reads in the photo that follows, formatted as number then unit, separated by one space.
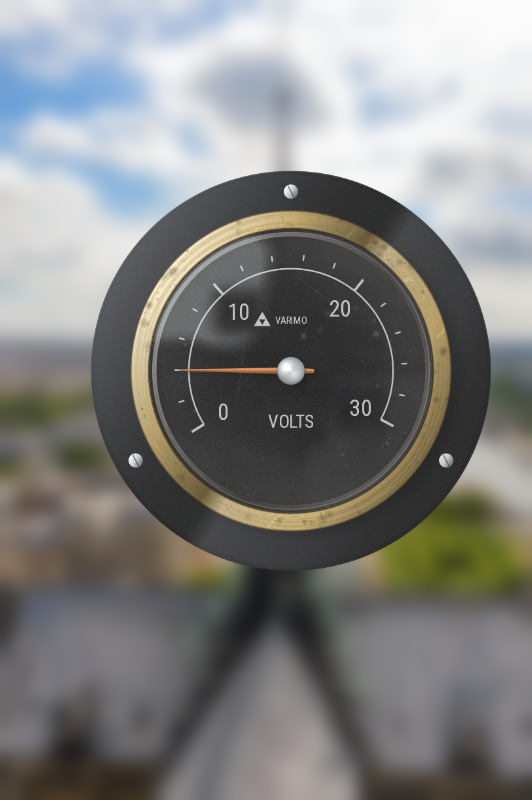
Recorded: 4 V
